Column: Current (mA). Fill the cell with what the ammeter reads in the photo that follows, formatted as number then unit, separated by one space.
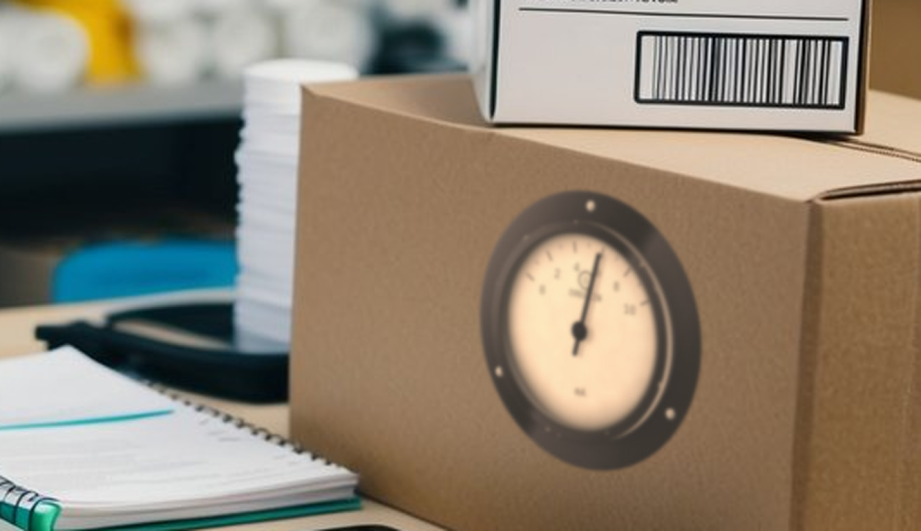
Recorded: 6 mA
